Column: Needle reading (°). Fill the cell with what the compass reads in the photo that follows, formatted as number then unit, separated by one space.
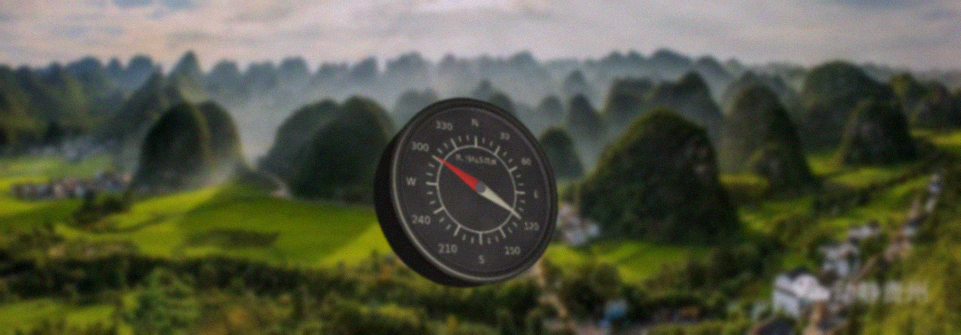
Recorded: 300 °
